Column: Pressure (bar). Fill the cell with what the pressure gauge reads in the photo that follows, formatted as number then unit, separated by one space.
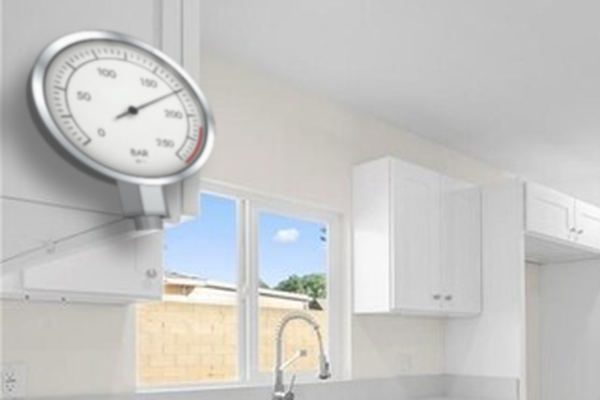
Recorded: 175 bar
